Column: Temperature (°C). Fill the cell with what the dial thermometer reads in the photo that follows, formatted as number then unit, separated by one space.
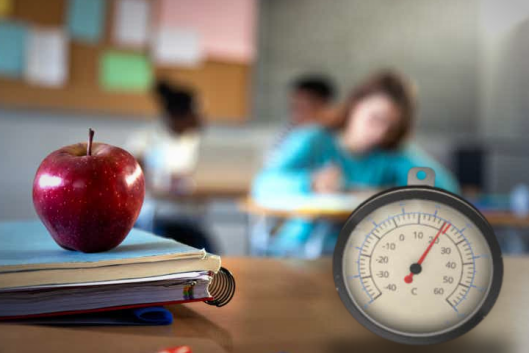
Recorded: 20 °C
